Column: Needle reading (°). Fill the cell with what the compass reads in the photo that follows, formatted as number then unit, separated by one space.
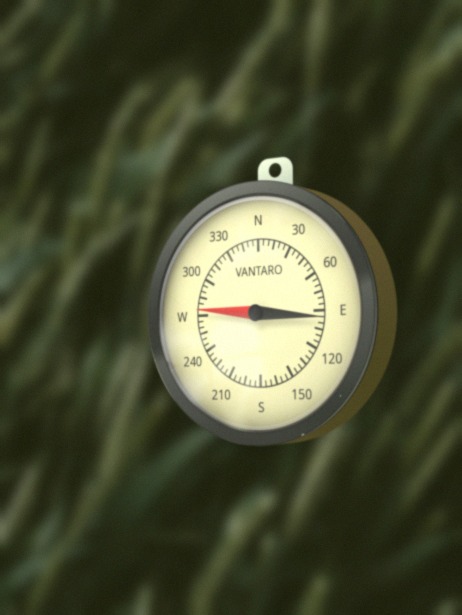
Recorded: 275 °
